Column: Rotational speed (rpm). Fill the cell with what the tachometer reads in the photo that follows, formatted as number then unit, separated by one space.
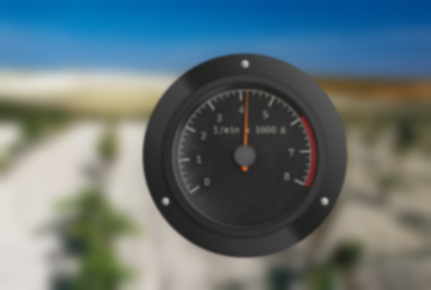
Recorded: 4200 rpm
